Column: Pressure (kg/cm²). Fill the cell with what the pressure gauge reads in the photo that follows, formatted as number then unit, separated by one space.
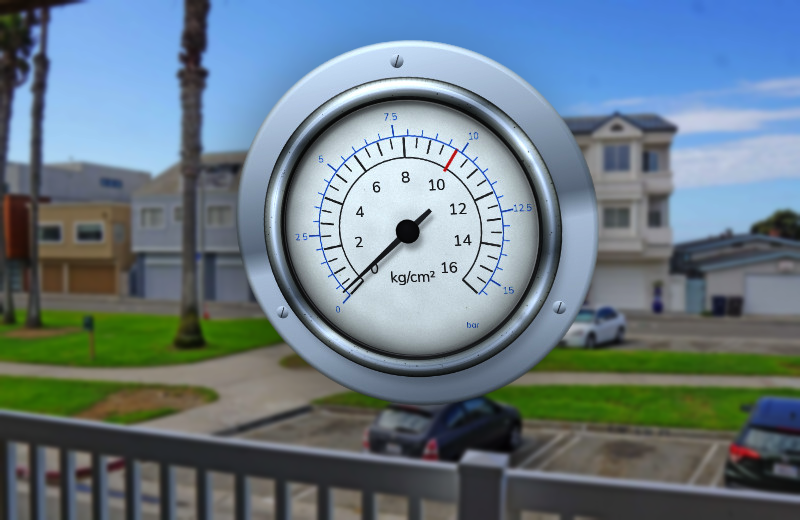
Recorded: 0.25 kg/cm²
